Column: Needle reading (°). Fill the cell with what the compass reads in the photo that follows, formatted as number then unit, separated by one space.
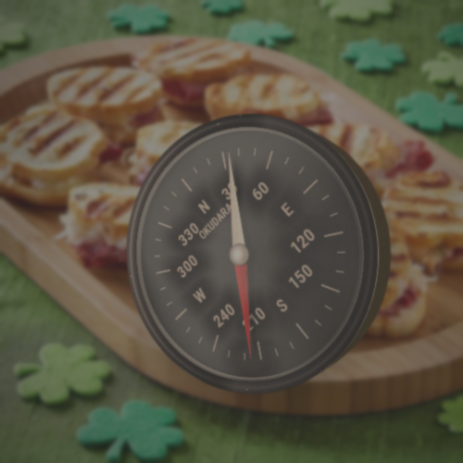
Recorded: 215 °
